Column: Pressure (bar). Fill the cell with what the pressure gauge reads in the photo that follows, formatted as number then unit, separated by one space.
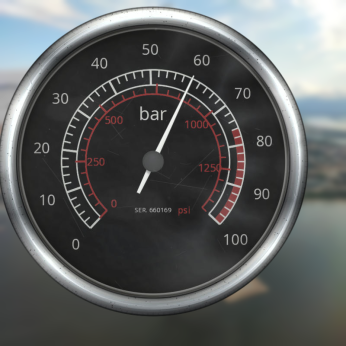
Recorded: 60 bar
